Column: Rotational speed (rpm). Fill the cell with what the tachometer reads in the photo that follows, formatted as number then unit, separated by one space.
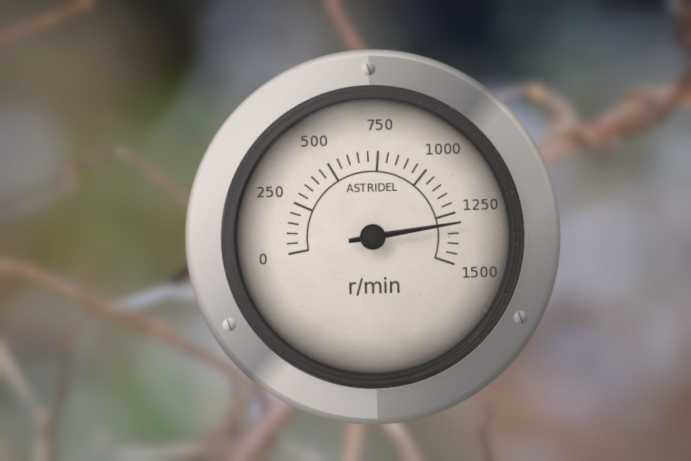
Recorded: 1300 rpm
